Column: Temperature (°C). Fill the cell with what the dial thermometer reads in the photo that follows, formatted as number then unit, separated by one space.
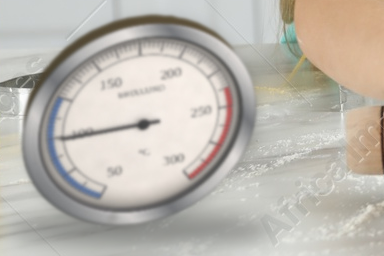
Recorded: 100 °C
